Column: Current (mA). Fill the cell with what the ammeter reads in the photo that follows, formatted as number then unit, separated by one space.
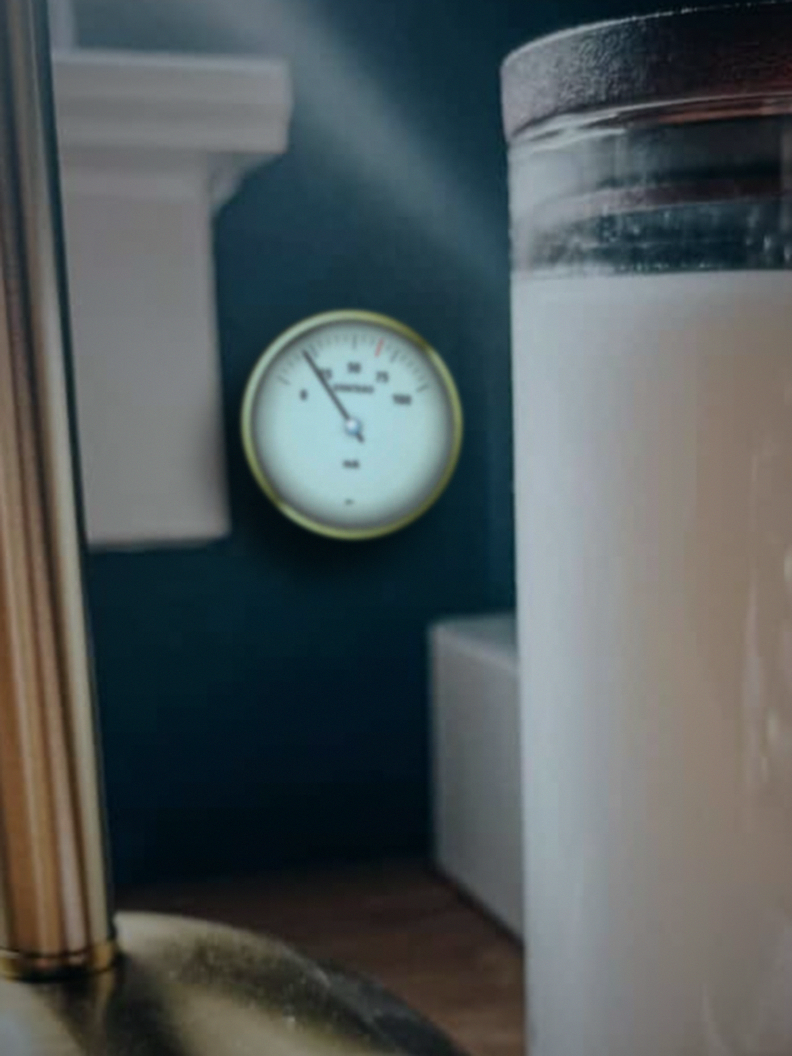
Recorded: 20 mA
